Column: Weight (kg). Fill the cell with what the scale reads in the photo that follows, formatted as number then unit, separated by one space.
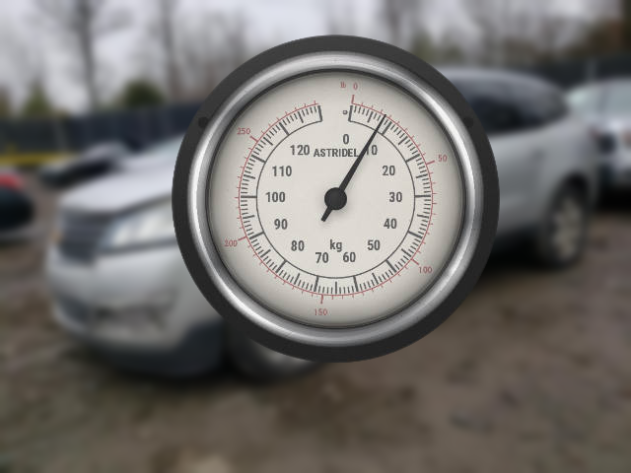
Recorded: 8 kg
